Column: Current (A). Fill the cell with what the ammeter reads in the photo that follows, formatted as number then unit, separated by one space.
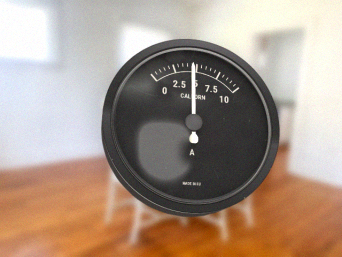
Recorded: 4.5 A
